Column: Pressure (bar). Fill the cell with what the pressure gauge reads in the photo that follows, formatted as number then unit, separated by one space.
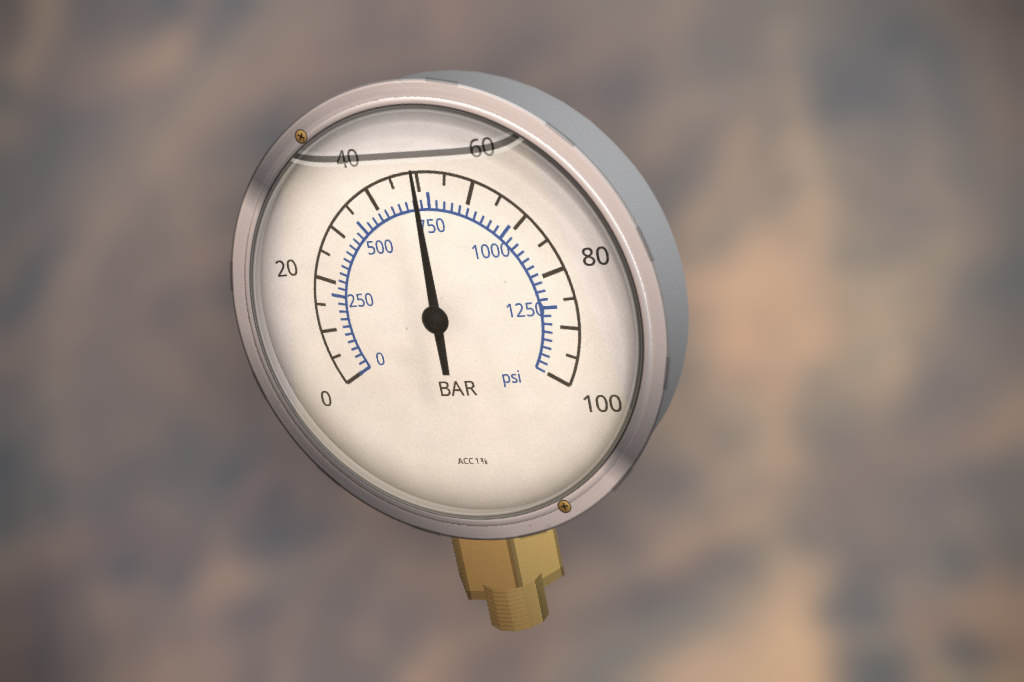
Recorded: 50 bar
